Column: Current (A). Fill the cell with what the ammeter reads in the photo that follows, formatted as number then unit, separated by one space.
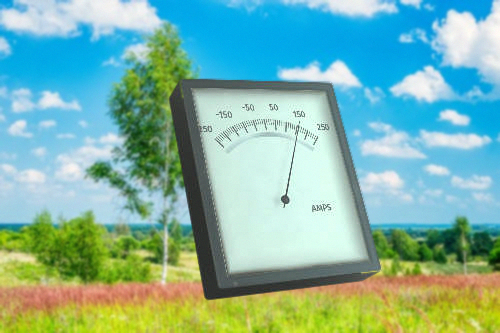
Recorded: 150 A
